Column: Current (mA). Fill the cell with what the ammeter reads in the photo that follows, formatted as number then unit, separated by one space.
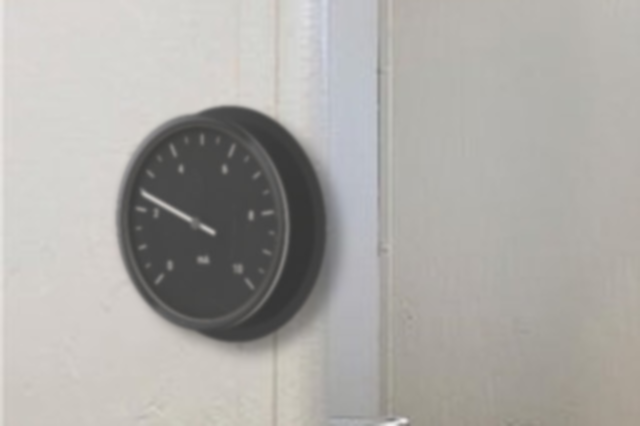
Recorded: 2.5 mA
